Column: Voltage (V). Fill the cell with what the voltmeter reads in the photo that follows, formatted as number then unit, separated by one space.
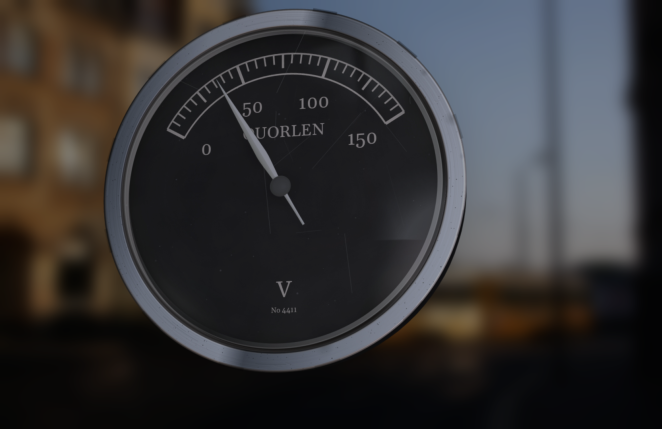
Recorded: 37.5 V
